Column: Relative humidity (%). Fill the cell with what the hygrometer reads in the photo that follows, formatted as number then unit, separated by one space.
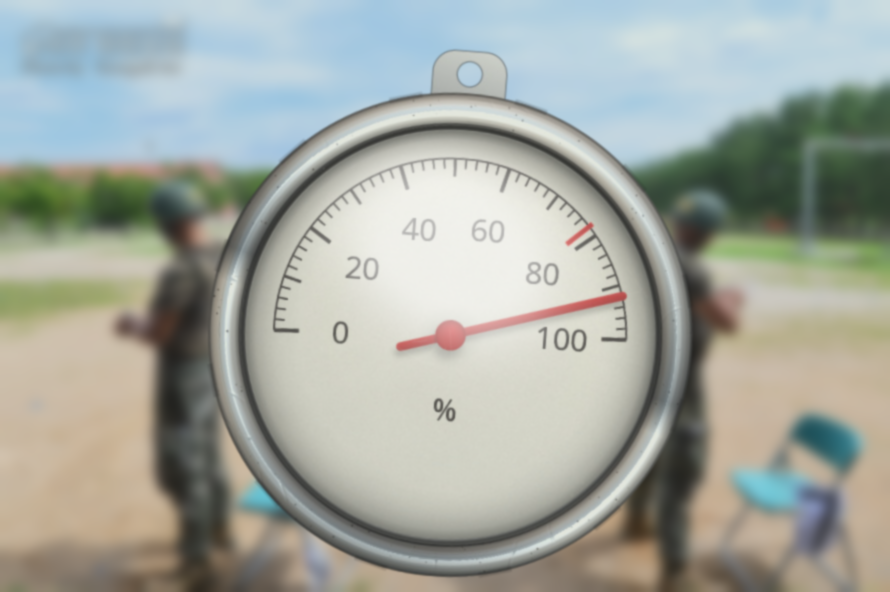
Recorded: 92 %
